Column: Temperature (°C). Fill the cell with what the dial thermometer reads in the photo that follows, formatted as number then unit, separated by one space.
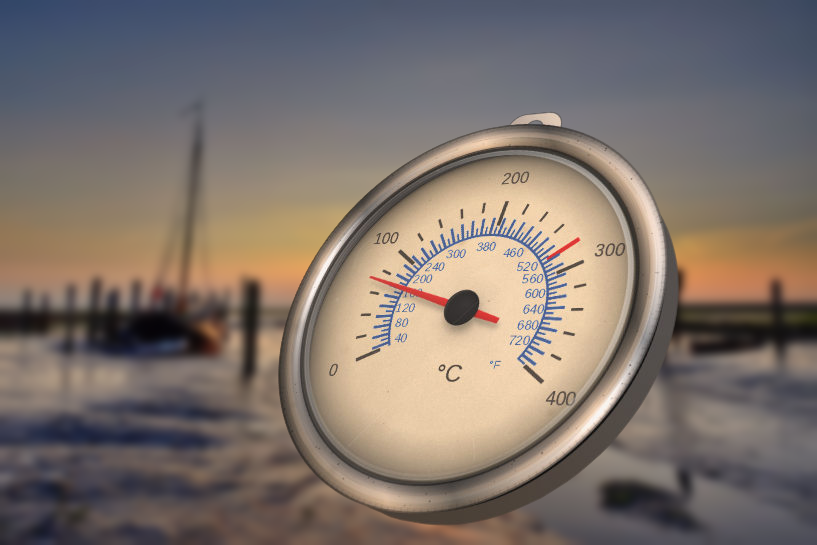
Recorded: 70 °C
